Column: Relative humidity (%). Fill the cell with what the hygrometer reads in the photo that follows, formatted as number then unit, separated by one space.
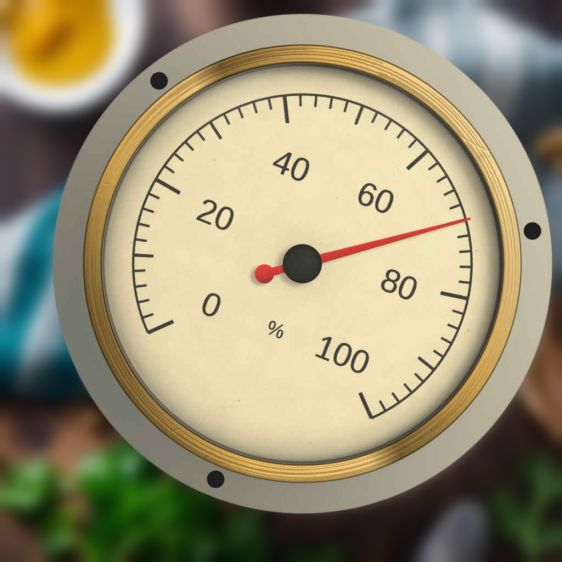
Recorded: 70 %
